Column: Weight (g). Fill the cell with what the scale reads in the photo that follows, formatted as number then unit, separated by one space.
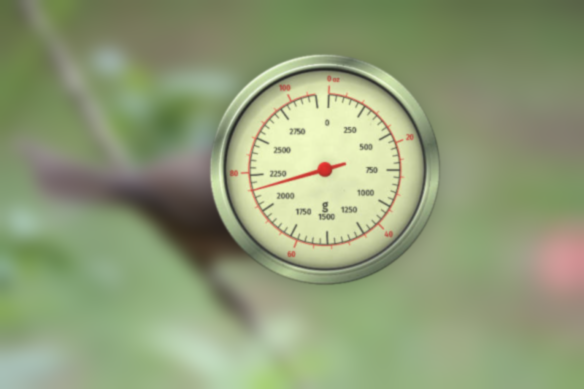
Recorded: 2150 g
